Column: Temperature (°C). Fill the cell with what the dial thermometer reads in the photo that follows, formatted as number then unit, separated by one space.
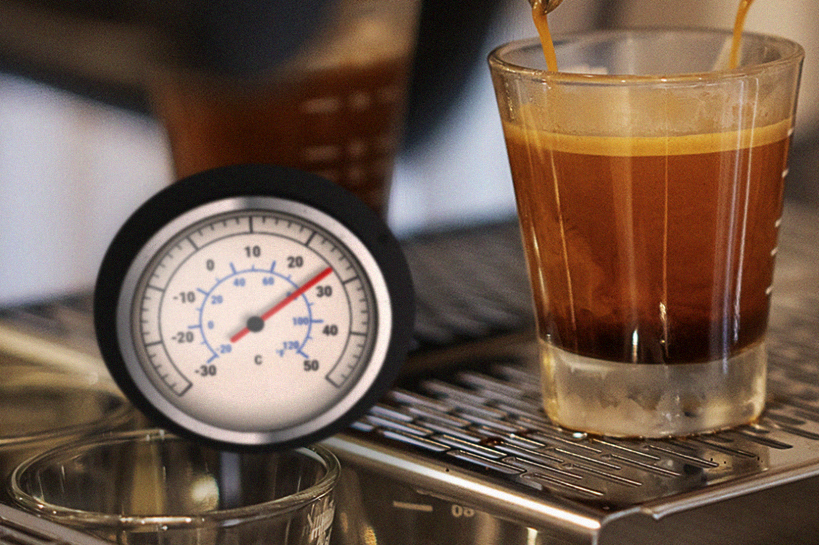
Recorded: 26 °C
